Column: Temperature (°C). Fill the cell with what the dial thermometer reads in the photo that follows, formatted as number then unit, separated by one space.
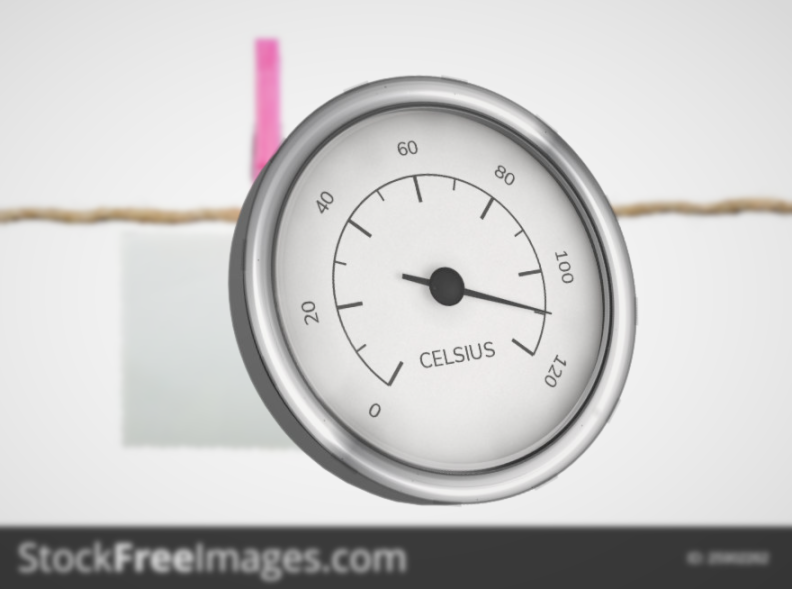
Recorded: 110 °C
